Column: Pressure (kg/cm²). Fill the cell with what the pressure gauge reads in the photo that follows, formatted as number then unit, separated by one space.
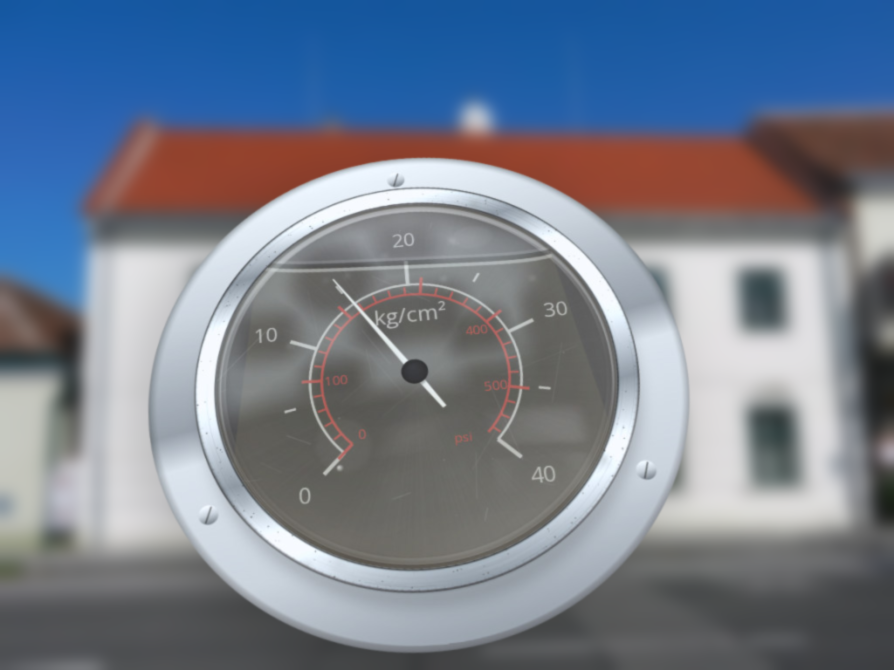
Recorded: 15 kg/cm²
